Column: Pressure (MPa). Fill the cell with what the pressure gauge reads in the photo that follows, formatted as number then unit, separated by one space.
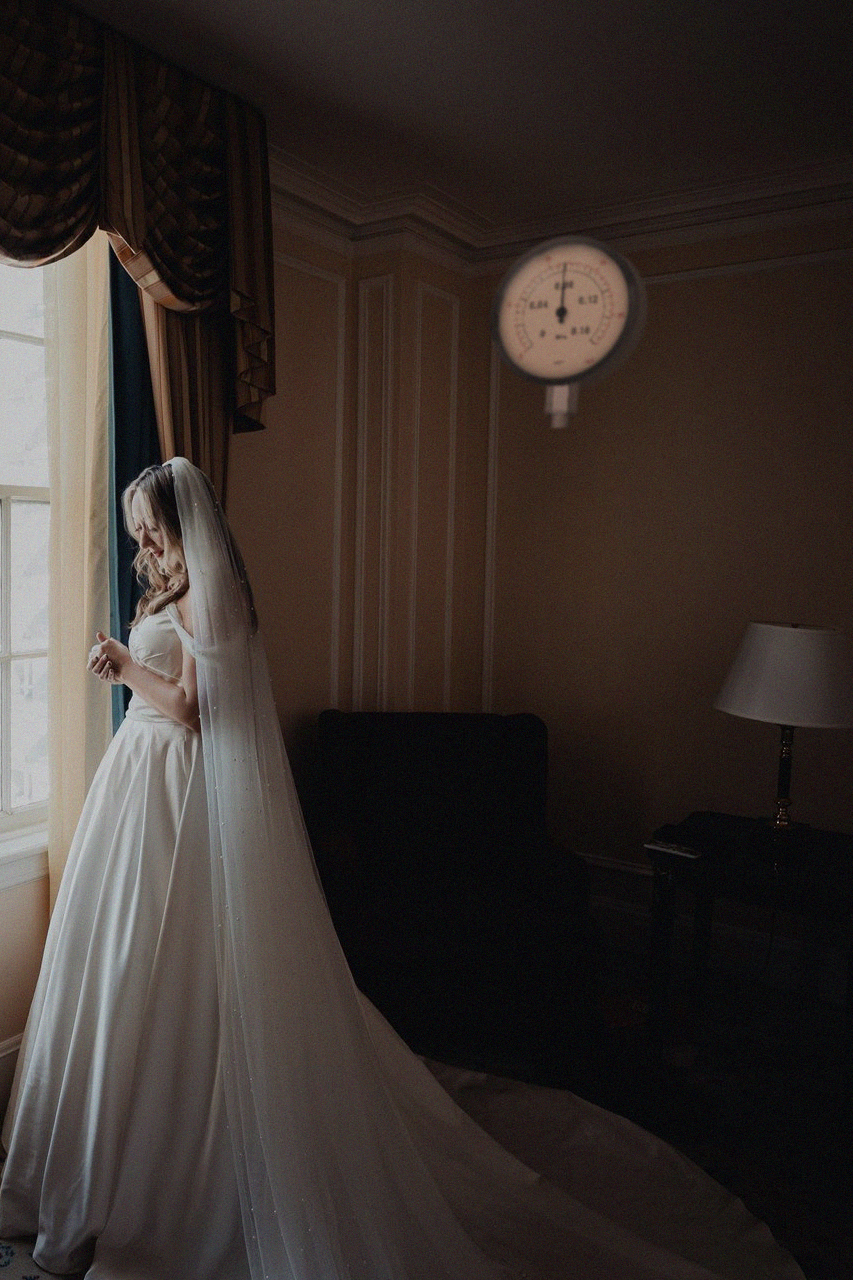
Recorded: 0.08 MPa
